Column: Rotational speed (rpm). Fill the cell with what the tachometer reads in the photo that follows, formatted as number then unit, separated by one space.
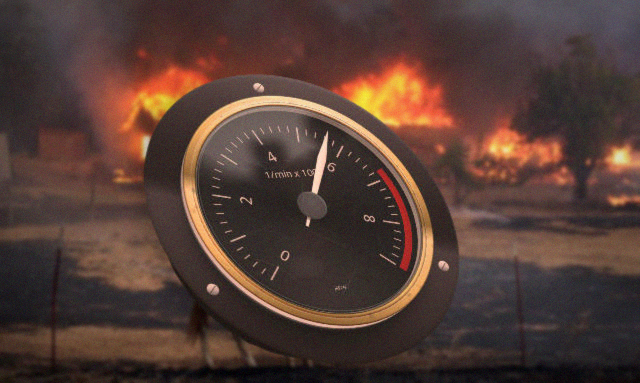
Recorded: 5600 rpm
